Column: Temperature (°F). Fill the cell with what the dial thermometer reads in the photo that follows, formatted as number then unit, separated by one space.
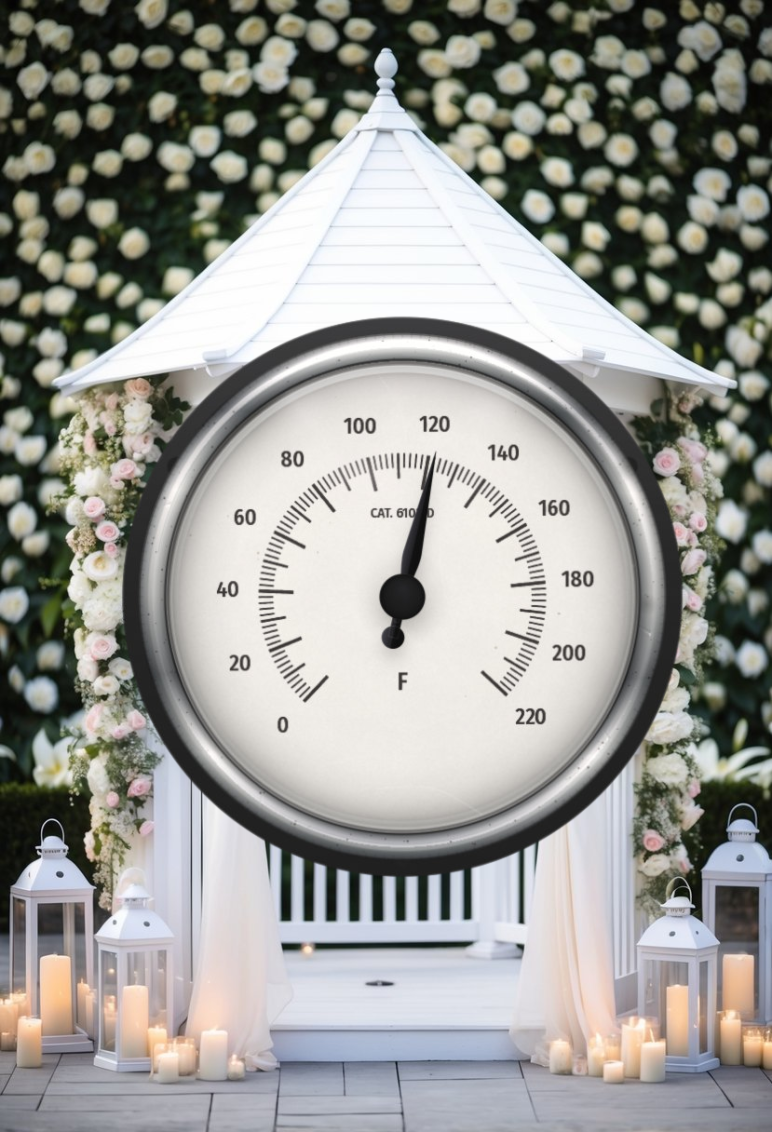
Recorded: 122 °F
